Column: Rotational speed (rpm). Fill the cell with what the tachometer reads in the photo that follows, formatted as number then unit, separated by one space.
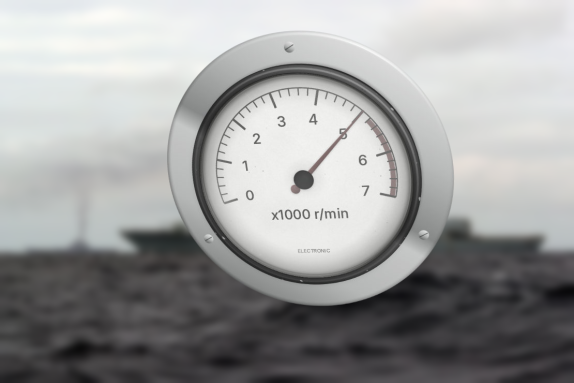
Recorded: 5000 rpm
